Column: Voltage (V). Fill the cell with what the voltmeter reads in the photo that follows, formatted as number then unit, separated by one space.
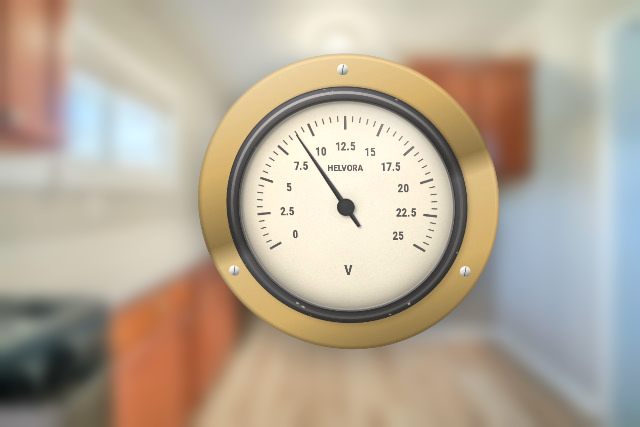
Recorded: 9 V
